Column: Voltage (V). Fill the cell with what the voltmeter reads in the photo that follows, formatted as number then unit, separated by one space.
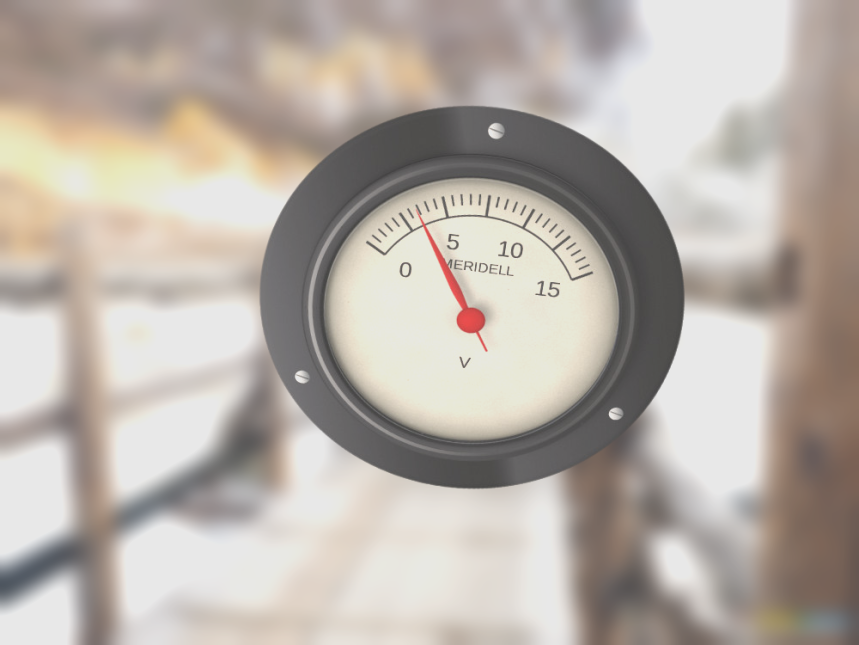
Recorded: 3.5 V
